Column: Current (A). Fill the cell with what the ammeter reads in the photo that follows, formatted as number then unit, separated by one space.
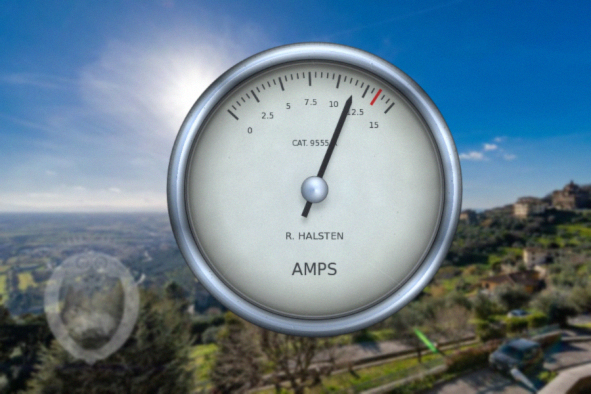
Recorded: 11.5 A
